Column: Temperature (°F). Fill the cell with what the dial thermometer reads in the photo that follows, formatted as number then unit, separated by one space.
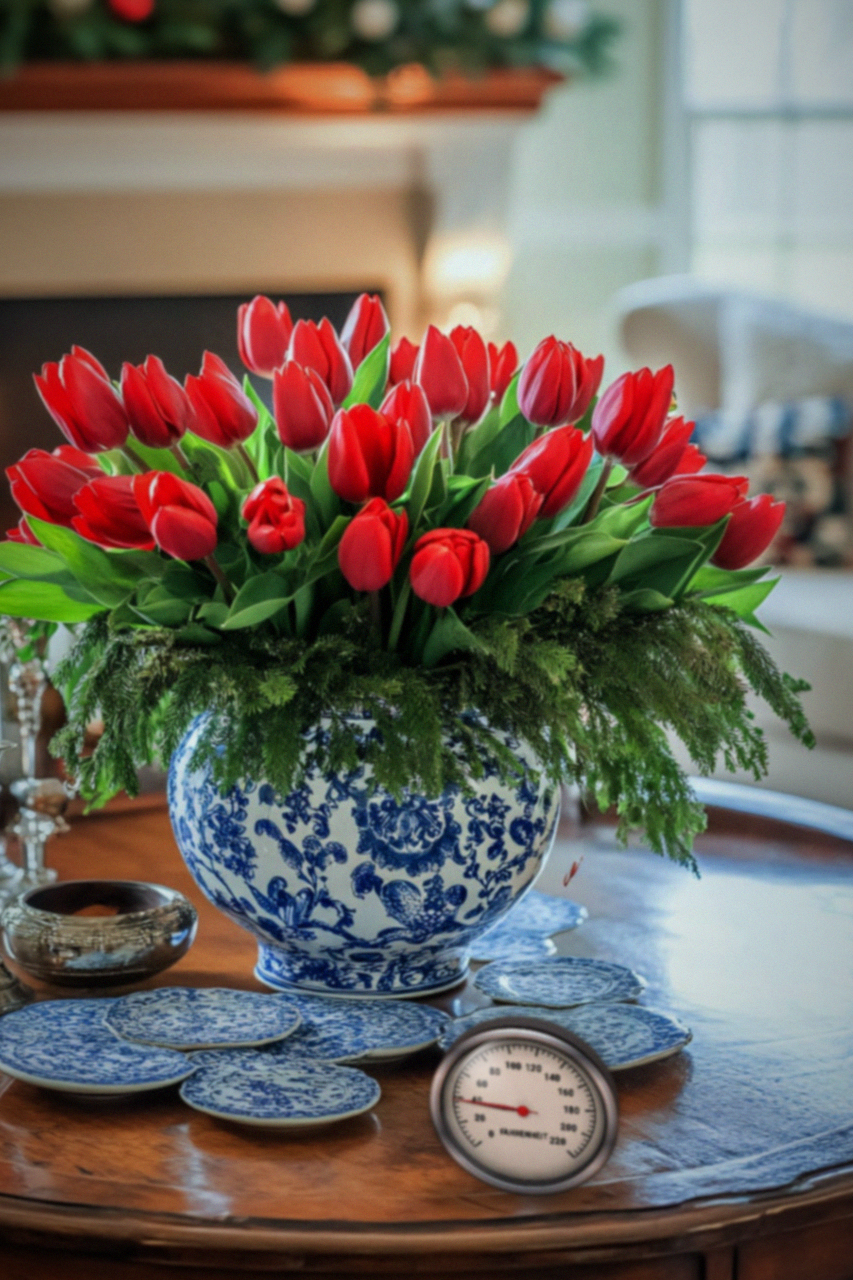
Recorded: 40 °F
